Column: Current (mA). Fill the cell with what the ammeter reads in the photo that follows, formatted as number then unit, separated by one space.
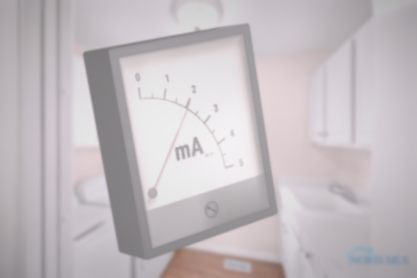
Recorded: 2 mA
